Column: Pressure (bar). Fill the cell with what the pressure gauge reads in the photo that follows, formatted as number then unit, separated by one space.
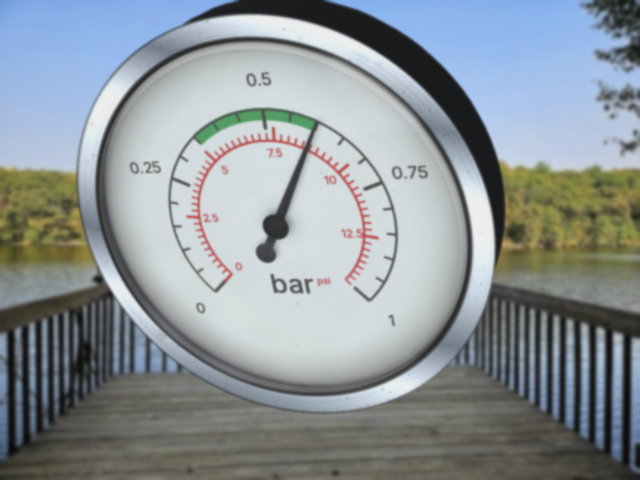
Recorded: 0.6 bar
